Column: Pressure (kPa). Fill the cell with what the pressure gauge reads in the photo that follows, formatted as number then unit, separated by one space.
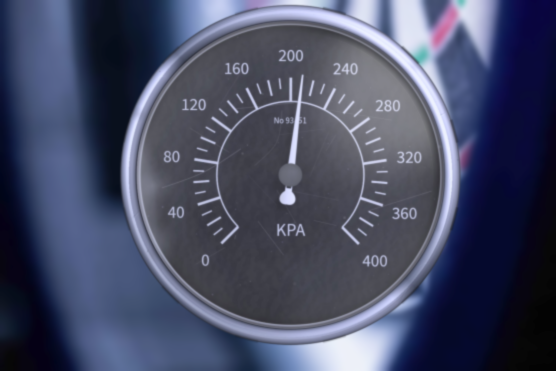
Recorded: 210 kPa
